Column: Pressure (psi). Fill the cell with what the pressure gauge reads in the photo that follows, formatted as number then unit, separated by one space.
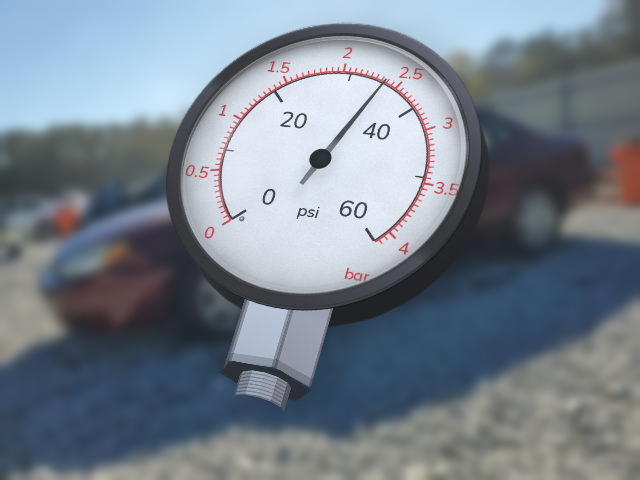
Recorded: 35 psi
